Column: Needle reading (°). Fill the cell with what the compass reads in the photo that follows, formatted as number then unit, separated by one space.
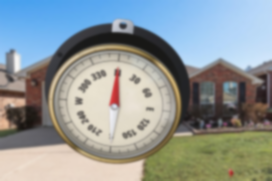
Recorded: 0 °
